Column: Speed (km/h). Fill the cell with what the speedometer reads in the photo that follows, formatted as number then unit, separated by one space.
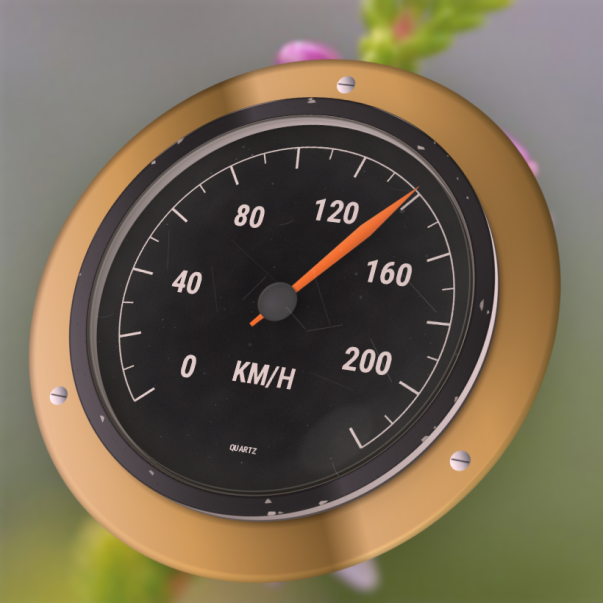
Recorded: 140 km/h
